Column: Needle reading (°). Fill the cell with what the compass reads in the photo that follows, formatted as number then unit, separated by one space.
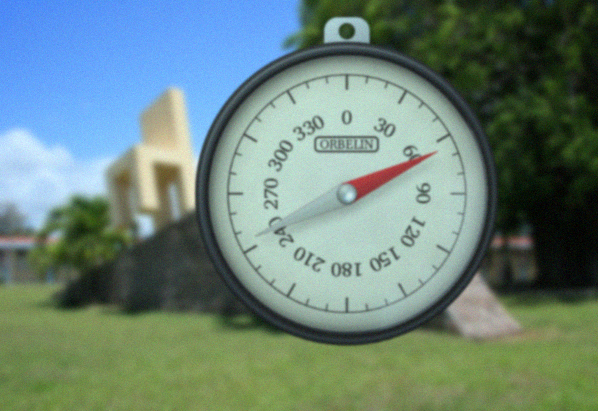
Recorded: 65 °
